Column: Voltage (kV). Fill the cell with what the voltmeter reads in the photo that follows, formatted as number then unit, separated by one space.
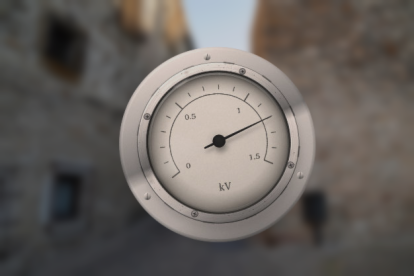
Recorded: 1.2 kV
